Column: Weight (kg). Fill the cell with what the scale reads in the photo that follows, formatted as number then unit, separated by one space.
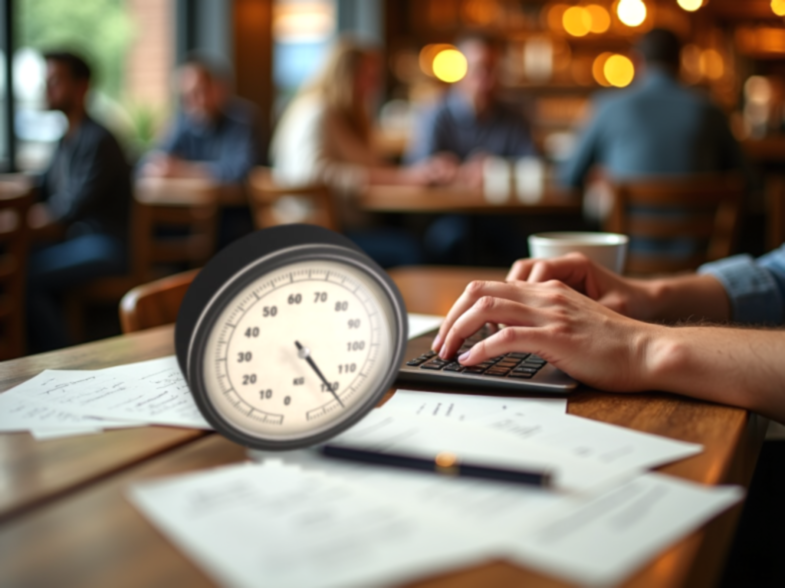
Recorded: 120 kg
